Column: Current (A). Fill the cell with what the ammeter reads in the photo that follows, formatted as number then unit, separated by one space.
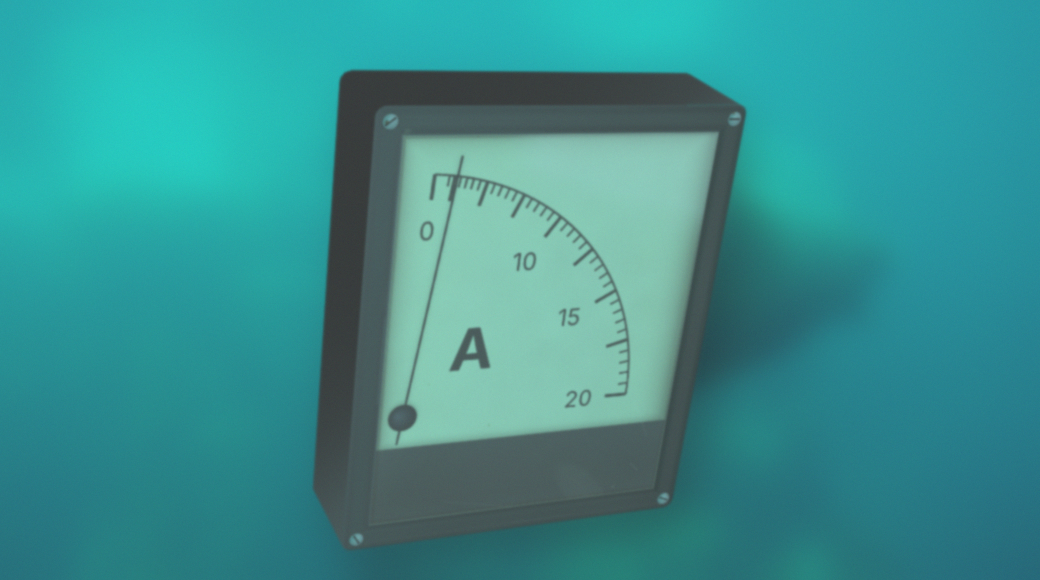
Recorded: 2.5 A
